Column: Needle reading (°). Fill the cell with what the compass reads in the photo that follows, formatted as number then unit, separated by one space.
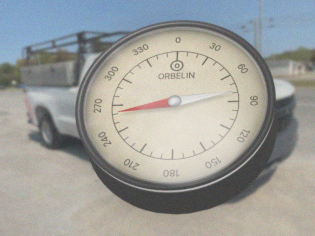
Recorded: 260 °
